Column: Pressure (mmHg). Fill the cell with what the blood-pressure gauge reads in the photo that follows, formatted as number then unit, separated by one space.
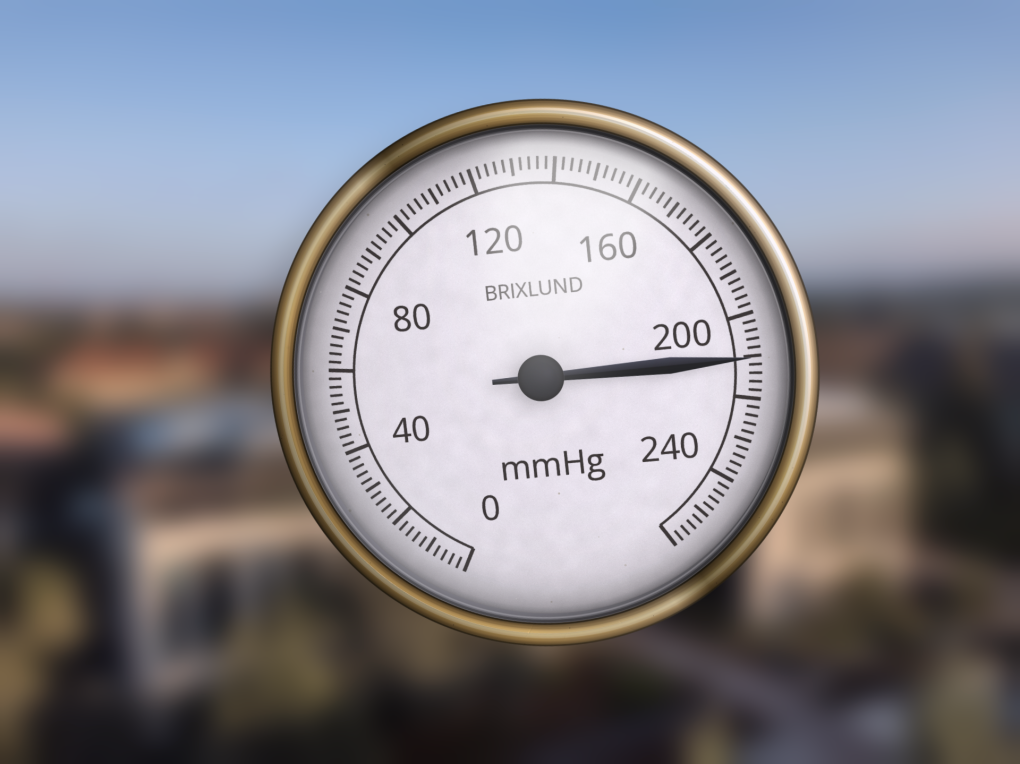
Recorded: 210 mmHg
